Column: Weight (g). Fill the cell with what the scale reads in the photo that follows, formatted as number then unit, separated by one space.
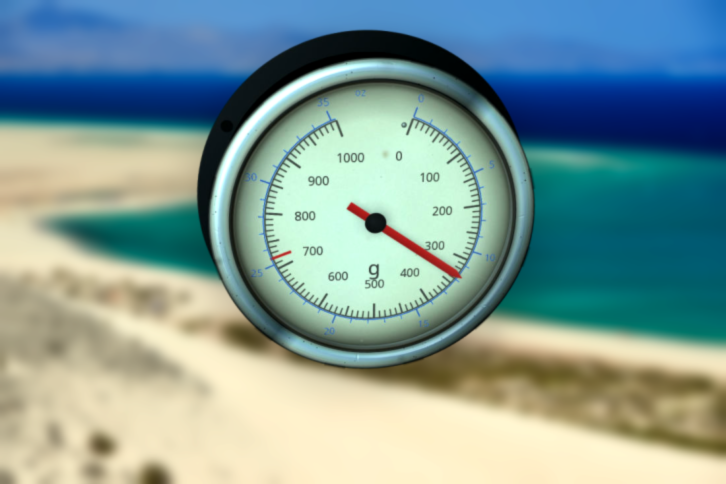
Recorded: 330 g
